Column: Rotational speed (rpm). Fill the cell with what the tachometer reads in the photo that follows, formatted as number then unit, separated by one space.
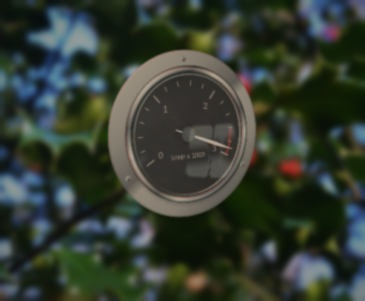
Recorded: 2900 rpm
